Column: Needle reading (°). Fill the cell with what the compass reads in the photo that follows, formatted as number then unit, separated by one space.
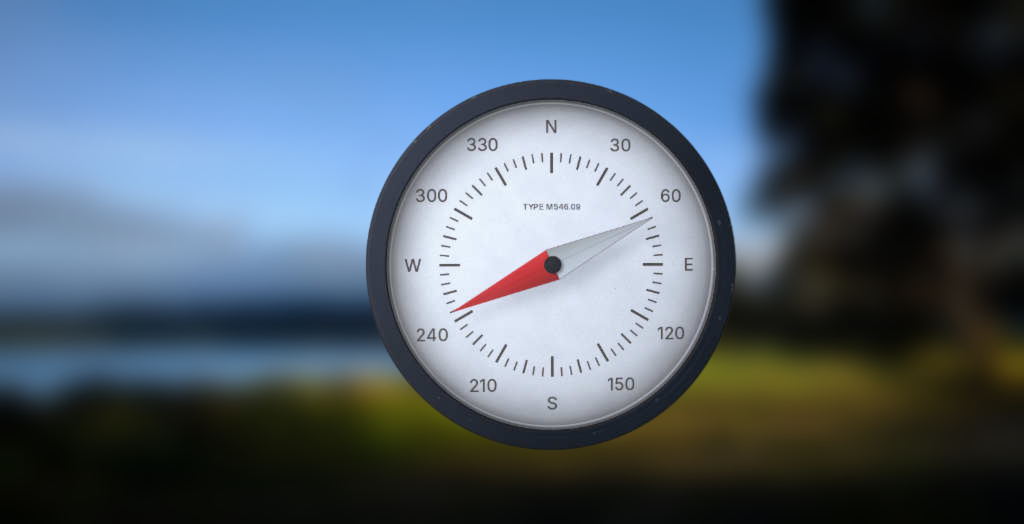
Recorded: 245 °
